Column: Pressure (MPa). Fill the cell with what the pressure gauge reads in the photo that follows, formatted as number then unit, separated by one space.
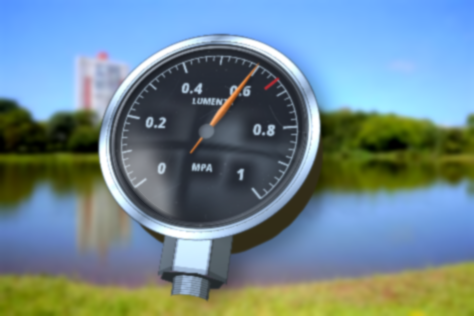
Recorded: 0.6 MPa
